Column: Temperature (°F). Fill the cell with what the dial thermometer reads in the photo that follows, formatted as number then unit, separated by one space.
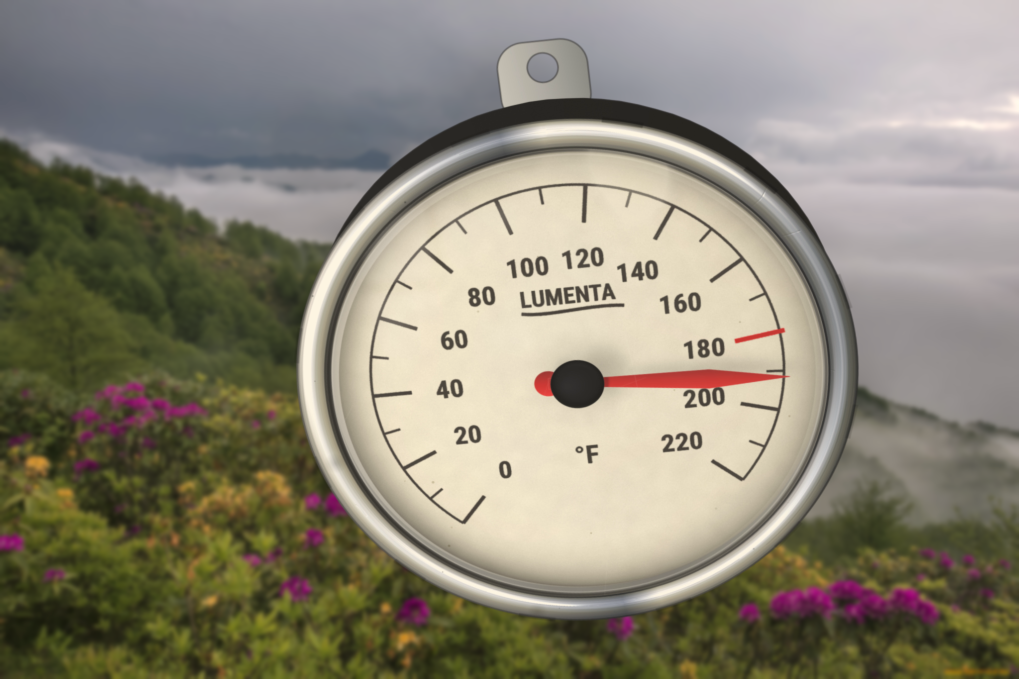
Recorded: 190 °F
